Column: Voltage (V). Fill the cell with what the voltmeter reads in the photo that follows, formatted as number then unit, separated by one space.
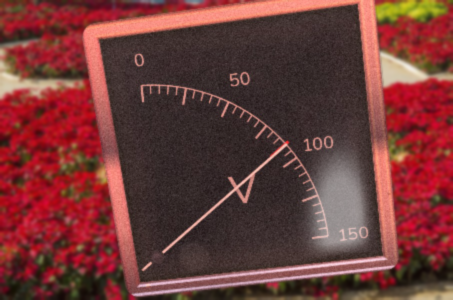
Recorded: 90 V
